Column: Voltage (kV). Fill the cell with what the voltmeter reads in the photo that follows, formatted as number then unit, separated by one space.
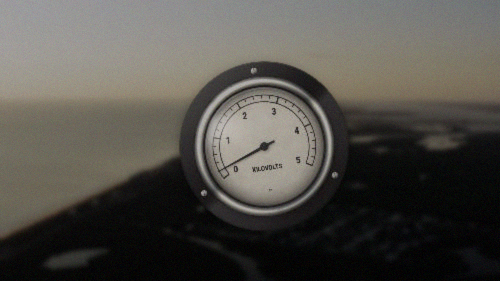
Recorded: 0.2 kV
